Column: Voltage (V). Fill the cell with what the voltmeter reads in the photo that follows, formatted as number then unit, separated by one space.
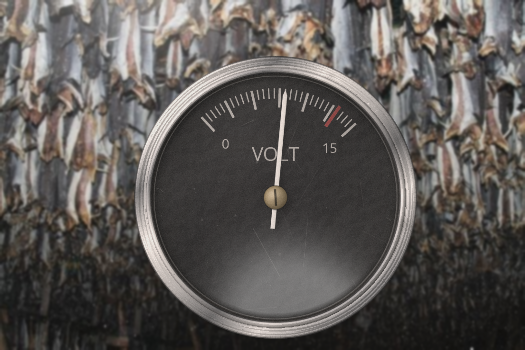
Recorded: 8 V
